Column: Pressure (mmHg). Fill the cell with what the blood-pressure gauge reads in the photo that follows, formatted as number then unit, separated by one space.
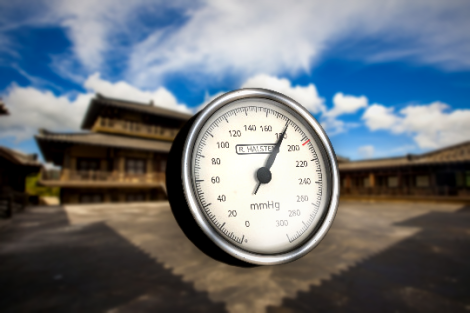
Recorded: 180 mmHg
